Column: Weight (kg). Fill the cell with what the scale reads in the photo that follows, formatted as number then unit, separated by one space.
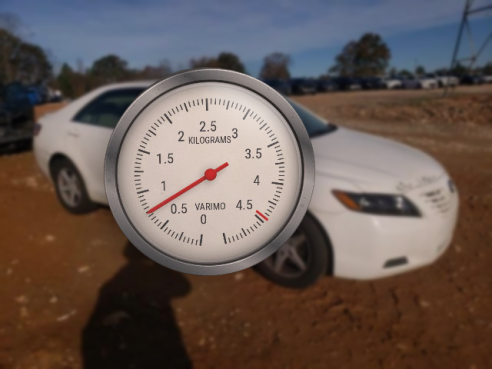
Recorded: 0.75 kg
